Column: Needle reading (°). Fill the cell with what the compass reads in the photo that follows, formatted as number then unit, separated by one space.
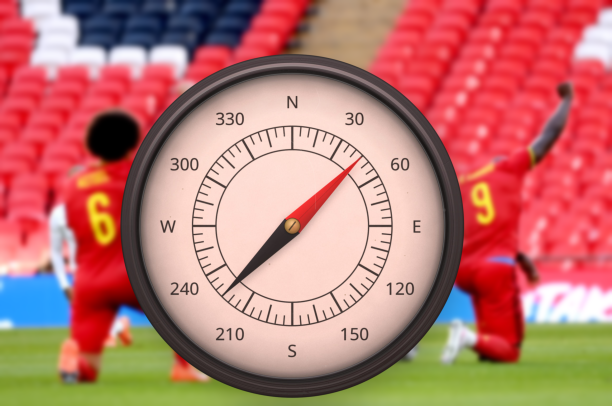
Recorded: 45 °
